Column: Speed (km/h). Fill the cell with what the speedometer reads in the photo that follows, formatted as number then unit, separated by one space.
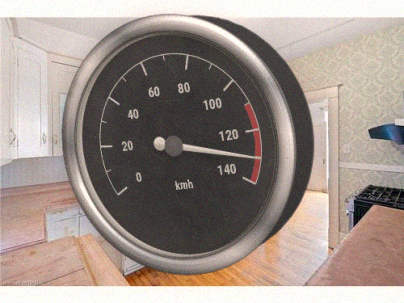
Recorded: 130 km/h
